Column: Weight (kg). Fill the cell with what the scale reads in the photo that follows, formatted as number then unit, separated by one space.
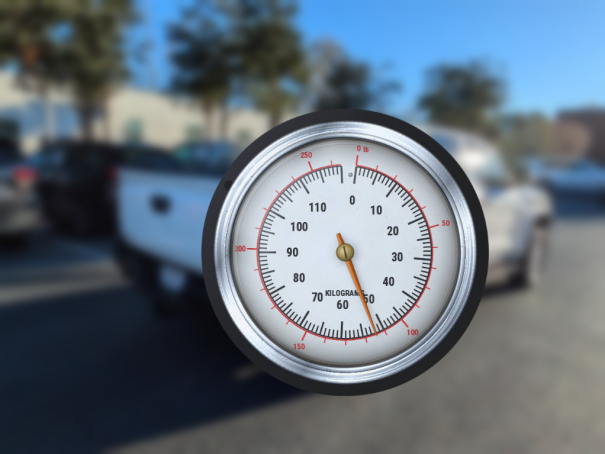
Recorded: 52 kg
